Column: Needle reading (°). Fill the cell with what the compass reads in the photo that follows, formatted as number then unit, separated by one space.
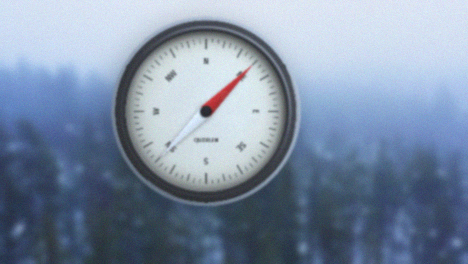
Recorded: 45 °
